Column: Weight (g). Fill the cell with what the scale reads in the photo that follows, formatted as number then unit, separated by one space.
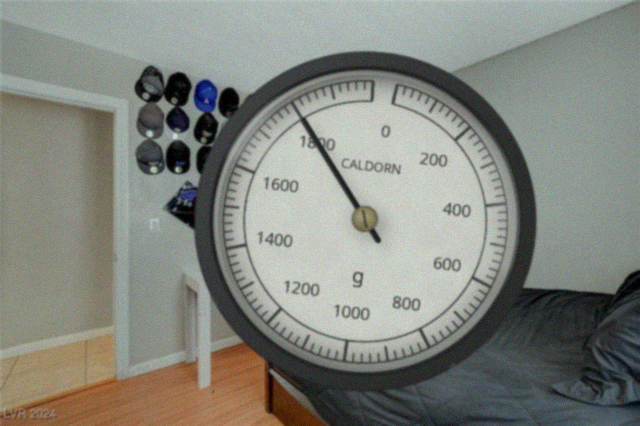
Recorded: 1800 g
